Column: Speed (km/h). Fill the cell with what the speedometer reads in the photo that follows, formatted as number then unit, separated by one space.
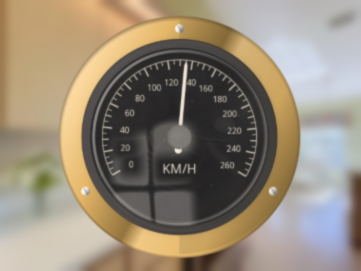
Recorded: 135 km/h
